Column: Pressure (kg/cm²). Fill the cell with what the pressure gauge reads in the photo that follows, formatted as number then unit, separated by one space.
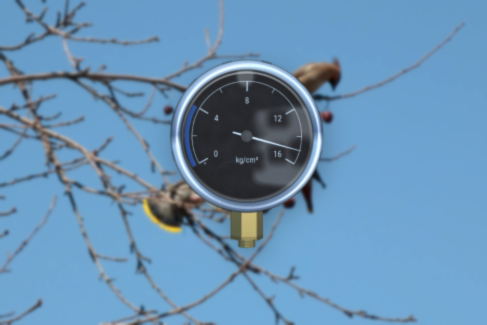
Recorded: 15 kg/cm²
